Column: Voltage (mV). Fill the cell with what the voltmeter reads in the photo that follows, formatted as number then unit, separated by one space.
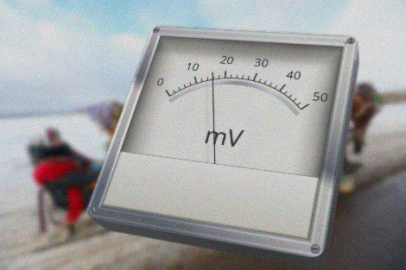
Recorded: 16 mV
